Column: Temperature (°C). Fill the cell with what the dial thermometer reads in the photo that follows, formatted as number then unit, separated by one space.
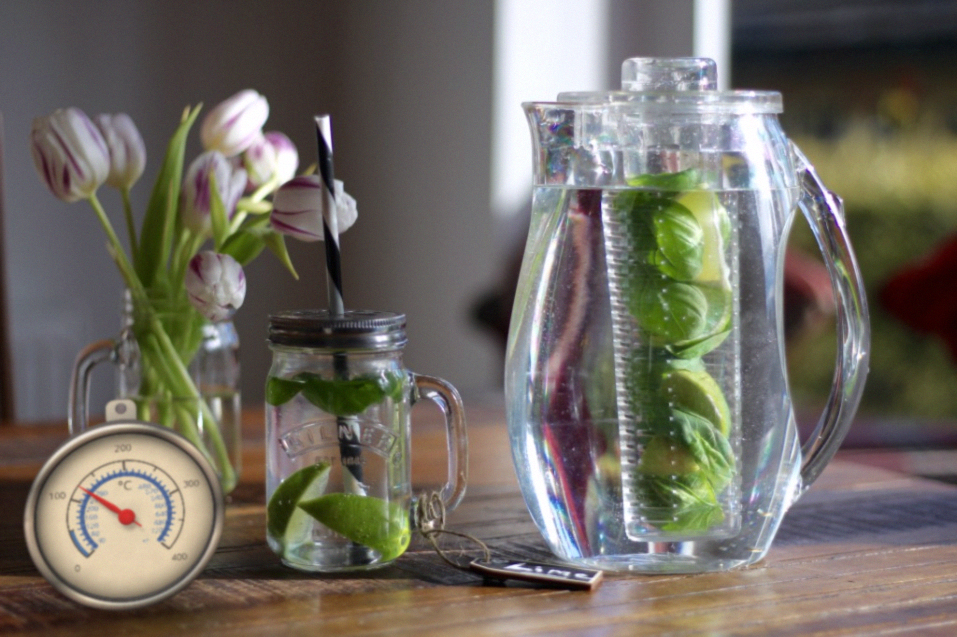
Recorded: 125 °C
